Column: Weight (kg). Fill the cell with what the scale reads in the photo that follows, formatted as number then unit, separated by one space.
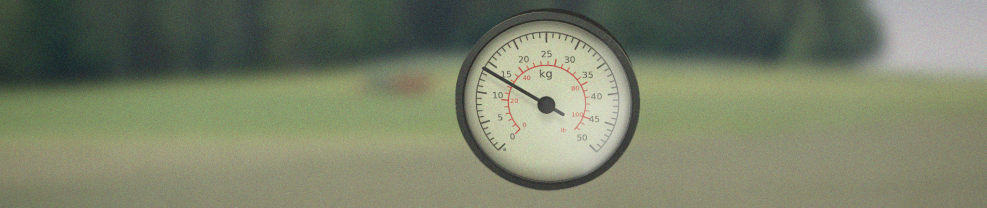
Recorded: 14 kg
